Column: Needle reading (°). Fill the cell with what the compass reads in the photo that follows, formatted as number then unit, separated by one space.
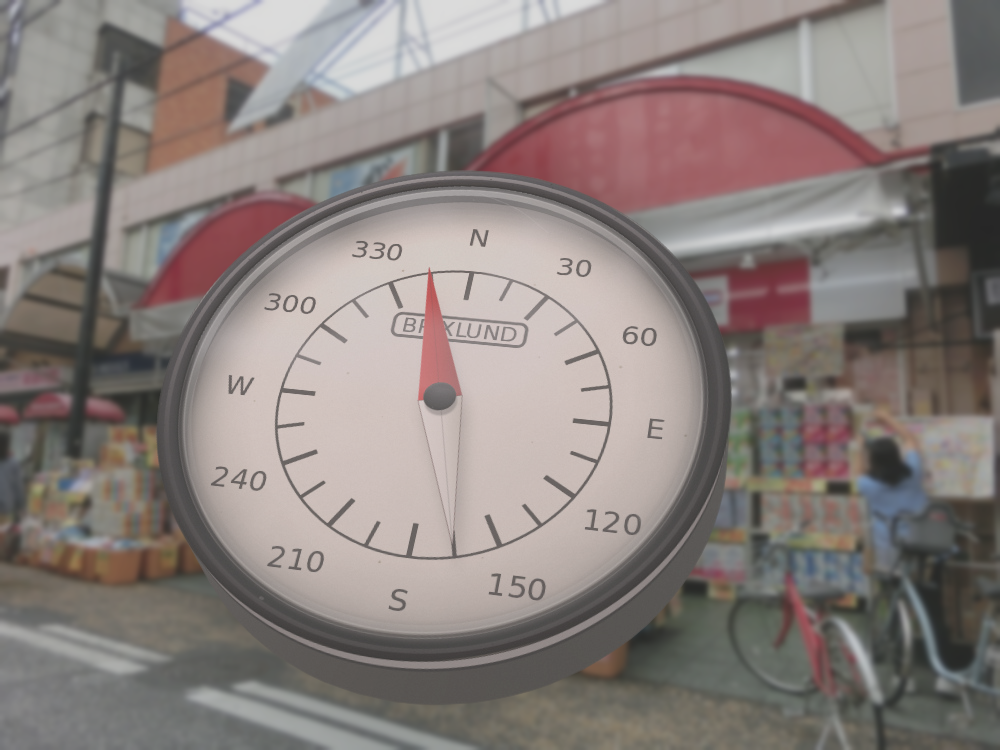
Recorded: 345 °
